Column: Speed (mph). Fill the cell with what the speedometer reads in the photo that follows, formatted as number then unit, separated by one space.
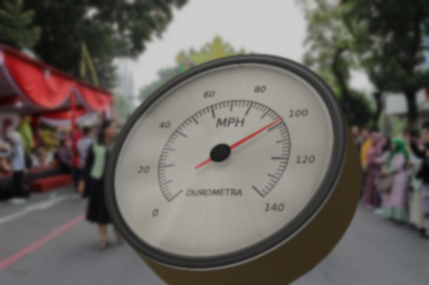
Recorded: 100 mph
